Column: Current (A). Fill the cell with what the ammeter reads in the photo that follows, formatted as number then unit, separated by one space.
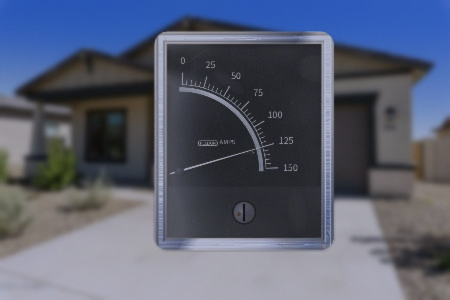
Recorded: 125 A
